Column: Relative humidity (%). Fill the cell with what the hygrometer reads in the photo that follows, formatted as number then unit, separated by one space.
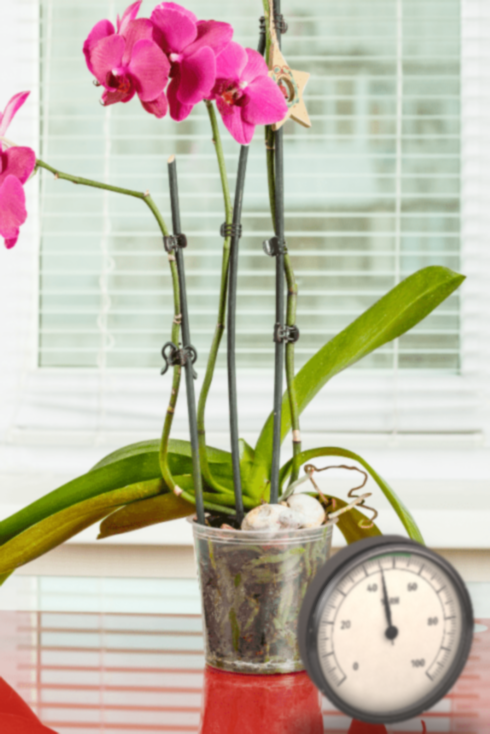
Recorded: 45 %
